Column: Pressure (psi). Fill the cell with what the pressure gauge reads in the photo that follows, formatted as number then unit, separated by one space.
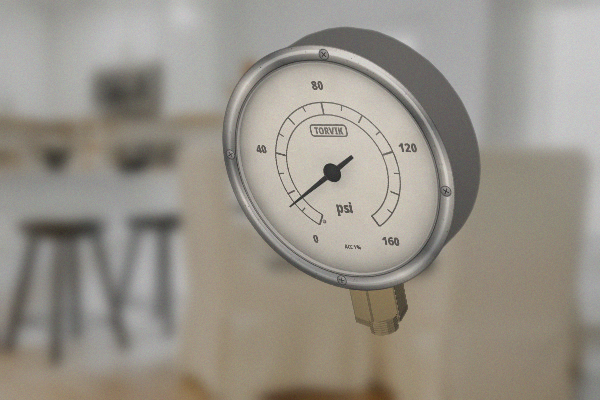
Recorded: 15 psi
